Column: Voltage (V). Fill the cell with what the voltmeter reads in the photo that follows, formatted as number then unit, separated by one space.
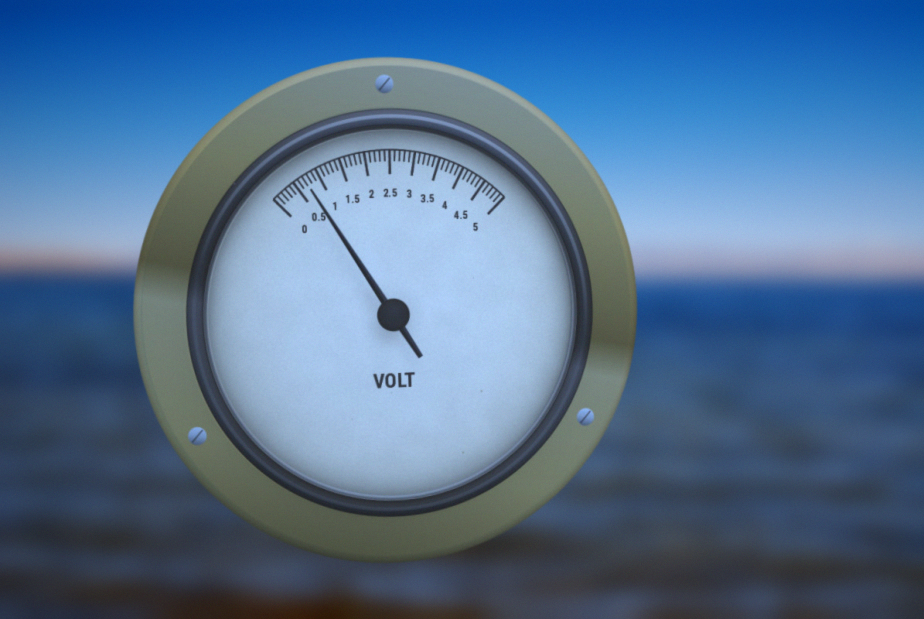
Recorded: 0.7 V
